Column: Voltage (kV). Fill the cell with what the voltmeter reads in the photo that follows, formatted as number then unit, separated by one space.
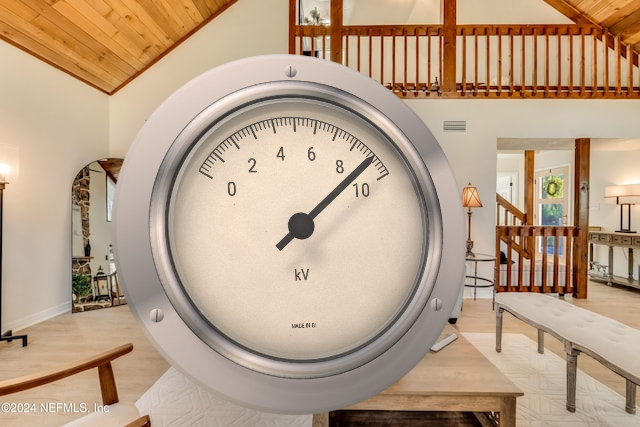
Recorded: 9 kV
